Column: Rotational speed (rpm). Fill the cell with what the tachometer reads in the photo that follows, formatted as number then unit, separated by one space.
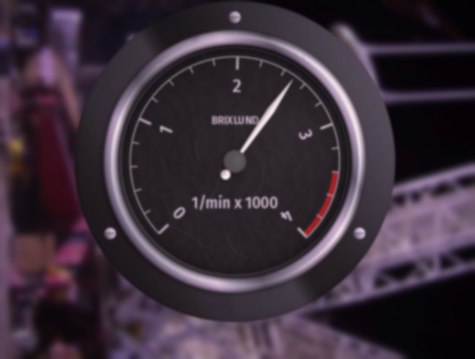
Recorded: 2500 rpm
